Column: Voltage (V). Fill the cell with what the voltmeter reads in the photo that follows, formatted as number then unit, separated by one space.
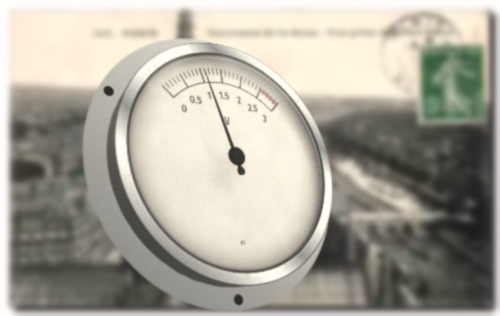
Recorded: 1 V
